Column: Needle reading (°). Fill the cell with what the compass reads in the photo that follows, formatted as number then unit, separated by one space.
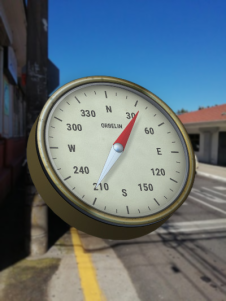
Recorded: 35 °
